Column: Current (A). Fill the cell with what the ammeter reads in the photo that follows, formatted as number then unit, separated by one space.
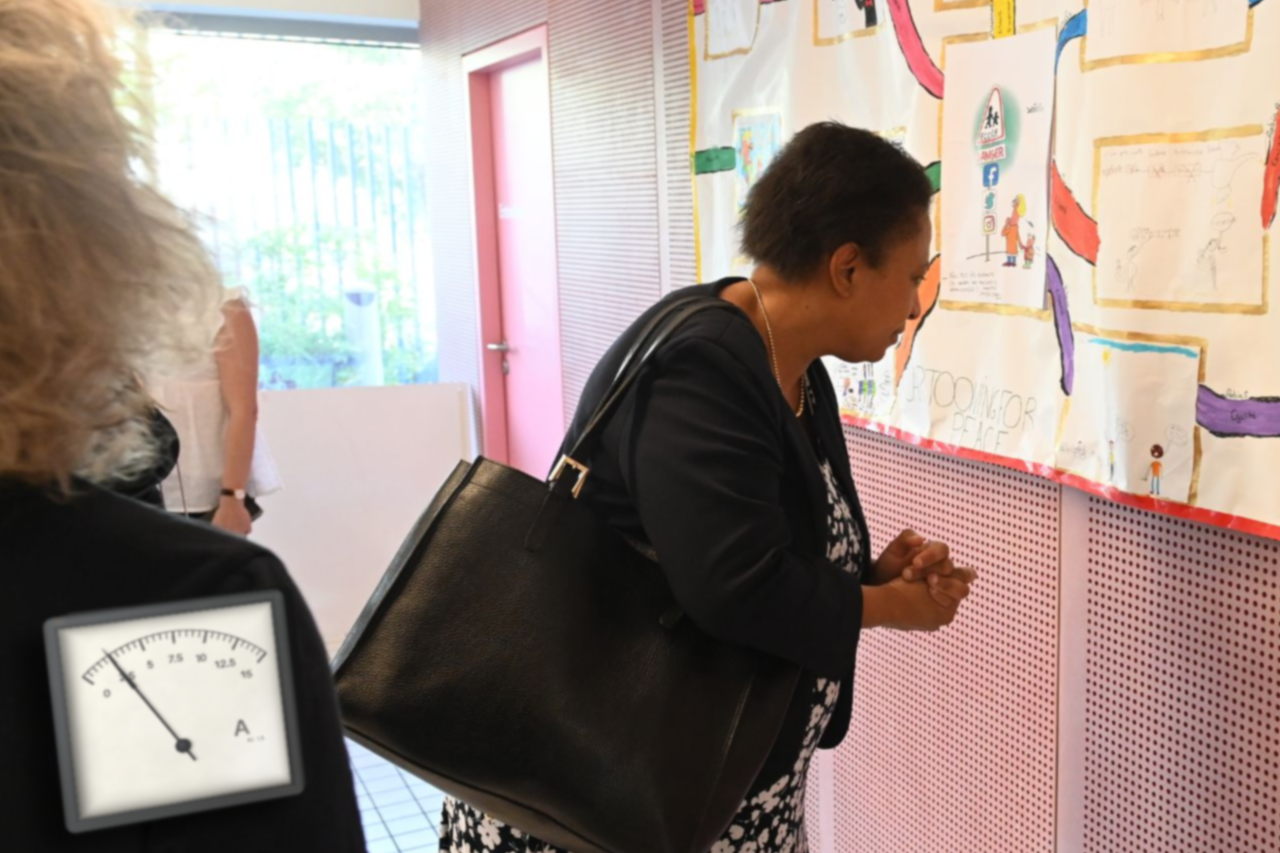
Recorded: 2.5 A
